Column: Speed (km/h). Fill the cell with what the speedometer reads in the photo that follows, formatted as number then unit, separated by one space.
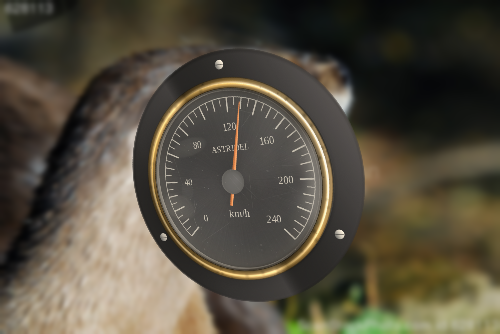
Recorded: 130 km/h
